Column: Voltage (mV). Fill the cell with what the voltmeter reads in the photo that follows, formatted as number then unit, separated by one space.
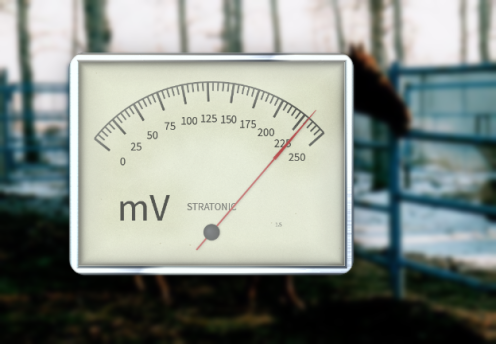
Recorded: 230 mV
